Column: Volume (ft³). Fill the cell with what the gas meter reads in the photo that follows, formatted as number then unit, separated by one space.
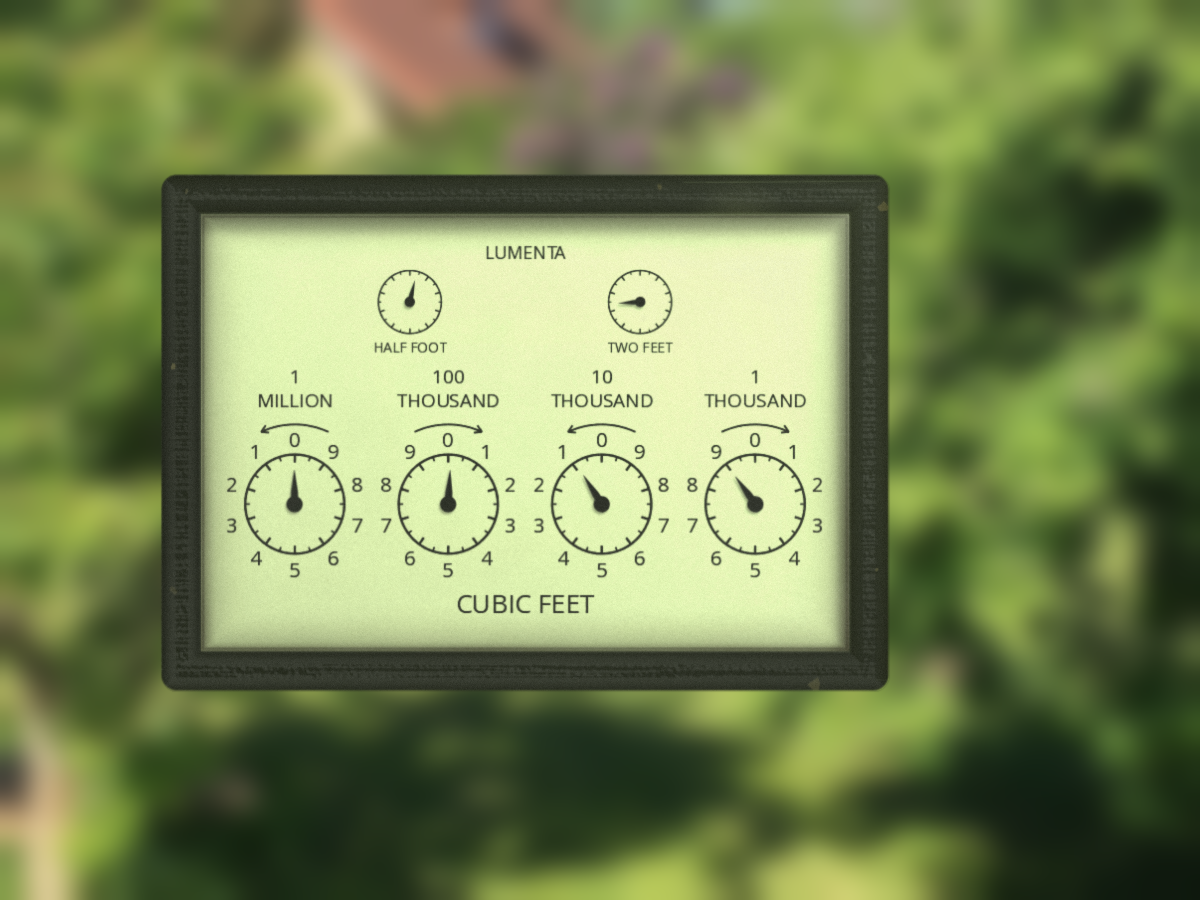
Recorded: 900 ft³
